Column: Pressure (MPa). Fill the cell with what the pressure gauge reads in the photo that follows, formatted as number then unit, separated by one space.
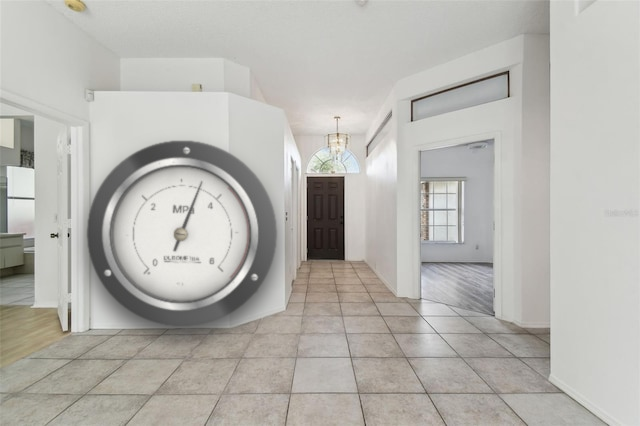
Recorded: 3.5 MPa
